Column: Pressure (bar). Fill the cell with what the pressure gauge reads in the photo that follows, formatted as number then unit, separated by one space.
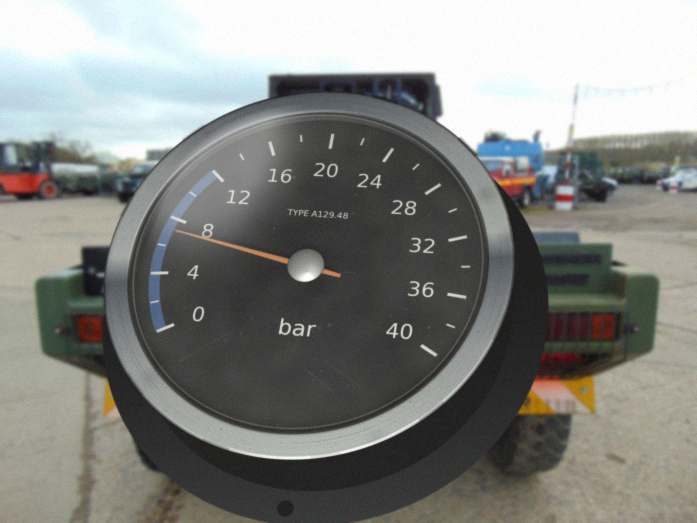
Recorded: 7 bar
